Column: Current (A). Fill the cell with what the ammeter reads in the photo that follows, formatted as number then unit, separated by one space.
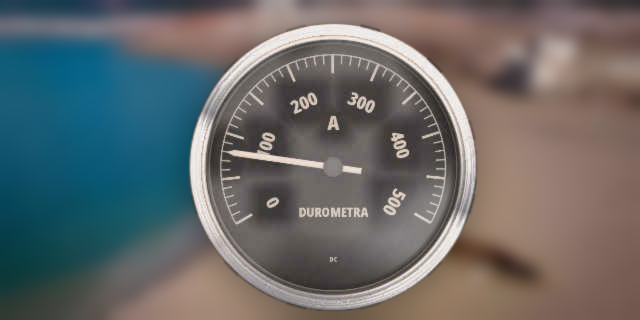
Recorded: 80 A
